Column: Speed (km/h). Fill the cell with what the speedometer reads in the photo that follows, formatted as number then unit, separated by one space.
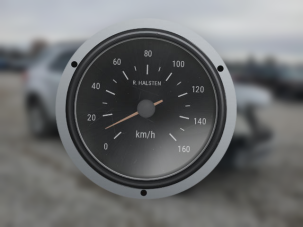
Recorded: 10 km/h
